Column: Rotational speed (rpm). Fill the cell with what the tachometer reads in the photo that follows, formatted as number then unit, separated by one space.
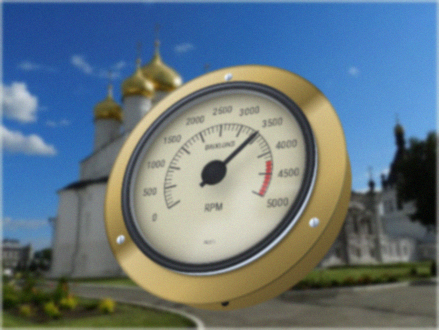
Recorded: 3500 rpm
